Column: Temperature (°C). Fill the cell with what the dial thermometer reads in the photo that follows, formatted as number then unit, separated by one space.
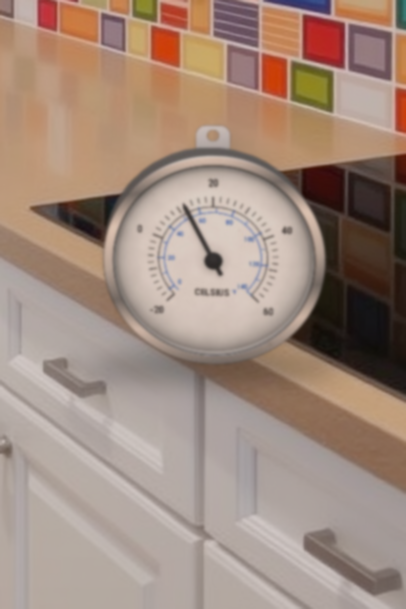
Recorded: 12 °C
